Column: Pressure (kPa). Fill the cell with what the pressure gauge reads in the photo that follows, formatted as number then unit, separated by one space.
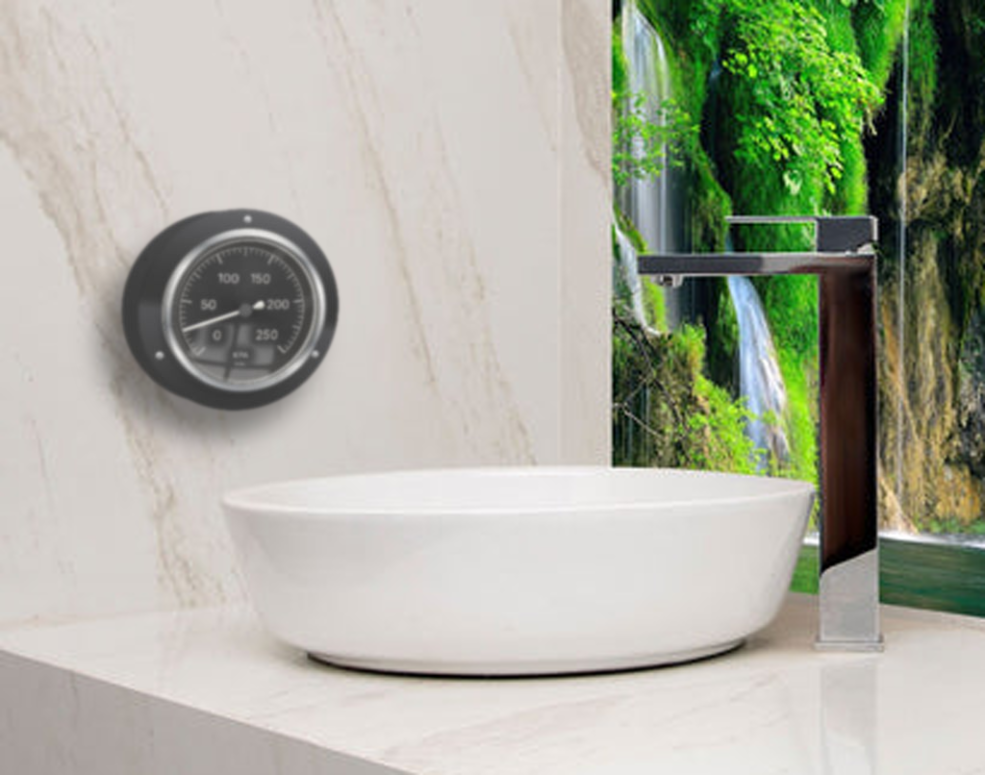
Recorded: 25 kPa
